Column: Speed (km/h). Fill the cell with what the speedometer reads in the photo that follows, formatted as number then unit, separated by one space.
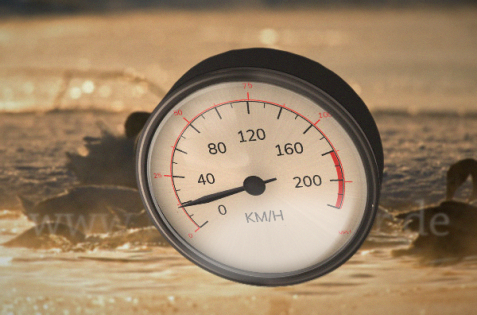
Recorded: 20 km/h
